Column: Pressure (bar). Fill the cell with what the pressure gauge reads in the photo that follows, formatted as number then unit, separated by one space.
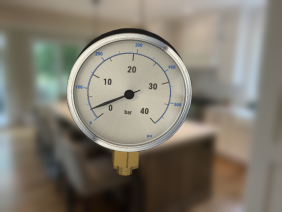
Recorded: 2.5 bar
